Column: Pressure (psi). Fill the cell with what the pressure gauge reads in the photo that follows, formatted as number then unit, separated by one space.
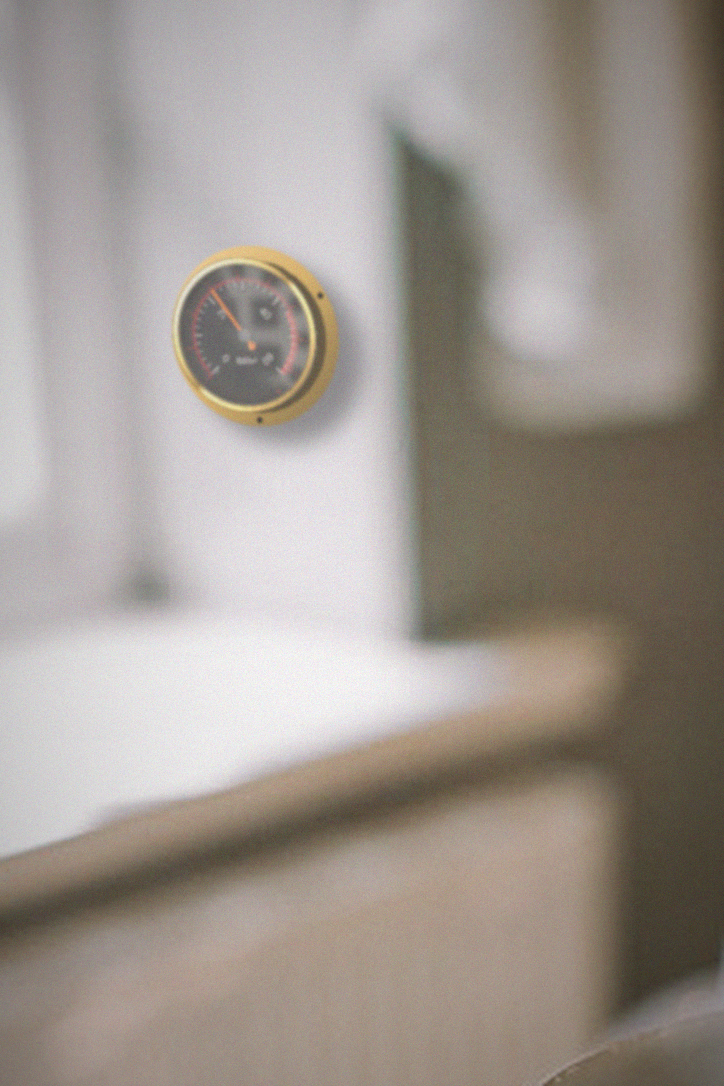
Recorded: 22 psi
